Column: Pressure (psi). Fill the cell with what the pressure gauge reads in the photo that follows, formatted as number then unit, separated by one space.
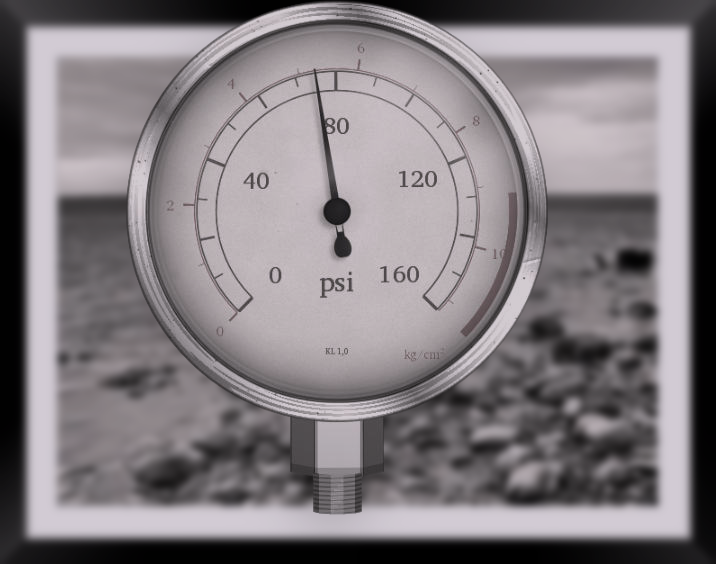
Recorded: 75 psi
